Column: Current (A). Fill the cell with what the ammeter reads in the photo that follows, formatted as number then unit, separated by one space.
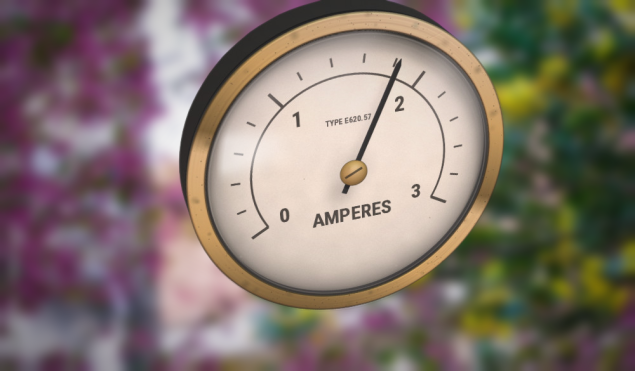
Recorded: 1.8 A
